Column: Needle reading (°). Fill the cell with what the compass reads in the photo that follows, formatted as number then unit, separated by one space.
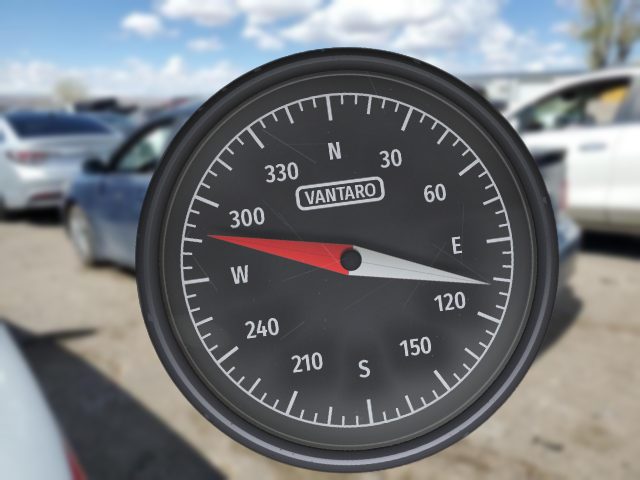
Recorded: 287.5 °
